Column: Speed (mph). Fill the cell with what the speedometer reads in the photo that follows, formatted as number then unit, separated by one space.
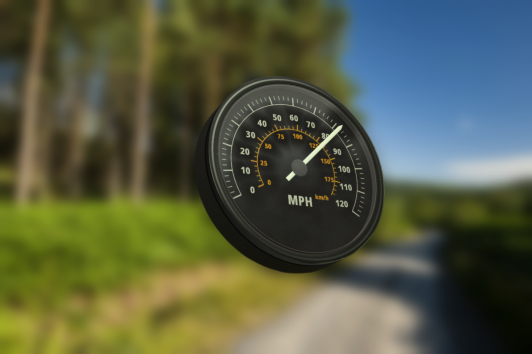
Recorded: 82 mph
